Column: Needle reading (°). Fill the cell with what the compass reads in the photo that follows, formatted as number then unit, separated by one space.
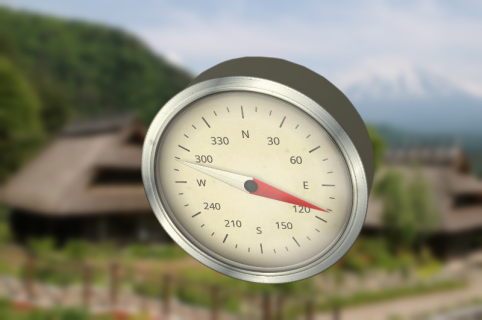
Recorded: 110 °
